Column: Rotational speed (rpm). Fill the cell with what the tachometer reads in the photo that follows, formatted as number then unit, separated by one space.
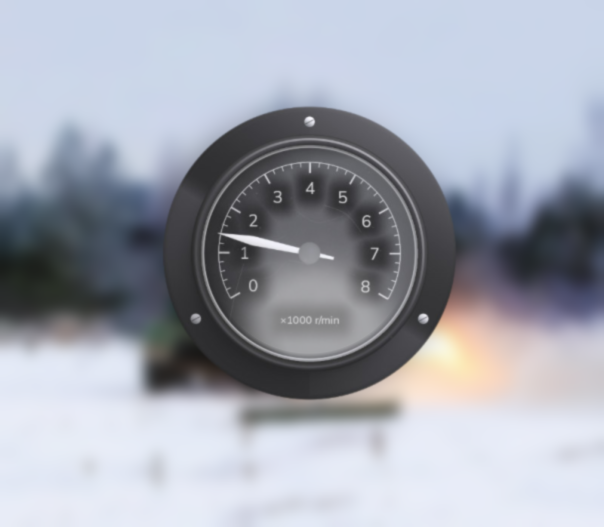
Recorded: 1400 rpm
